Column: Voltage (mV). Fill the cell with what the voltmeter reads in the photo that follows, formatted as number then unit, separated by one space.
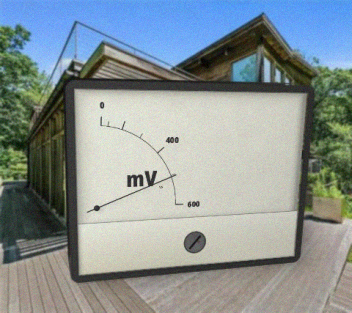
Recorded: 500 mV
